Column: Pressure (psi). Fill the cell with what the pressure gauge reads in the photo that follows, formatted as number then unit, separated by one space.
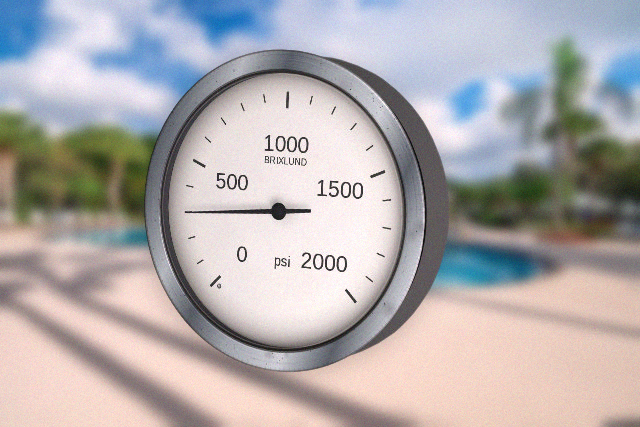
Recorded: 300 psi
